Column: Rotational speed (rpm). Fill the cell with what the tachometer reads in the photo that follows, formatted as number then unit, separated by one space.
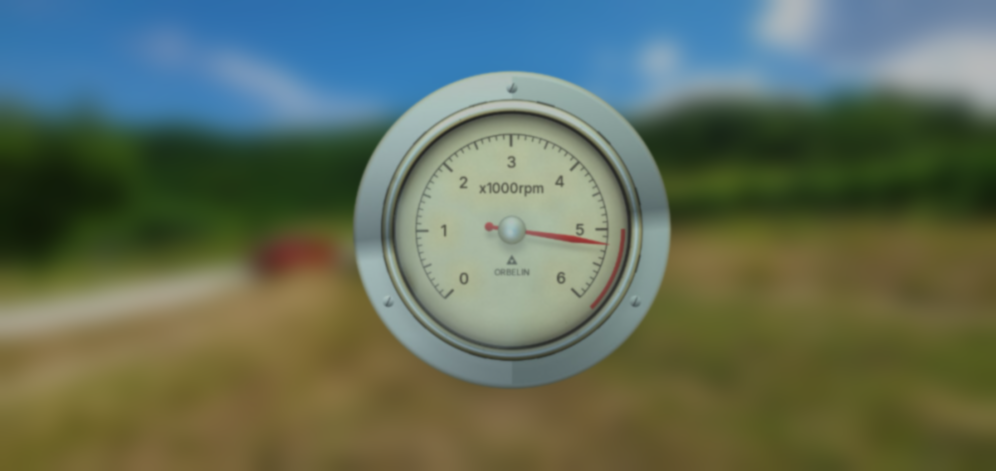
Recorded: 5200 rpm
